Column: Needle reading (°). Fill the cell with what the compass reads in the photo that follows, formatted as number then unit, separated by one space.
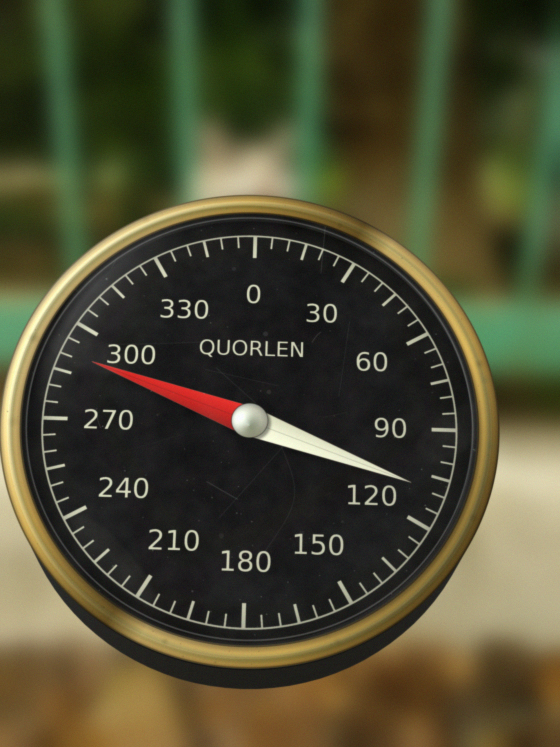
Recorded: 290 °
